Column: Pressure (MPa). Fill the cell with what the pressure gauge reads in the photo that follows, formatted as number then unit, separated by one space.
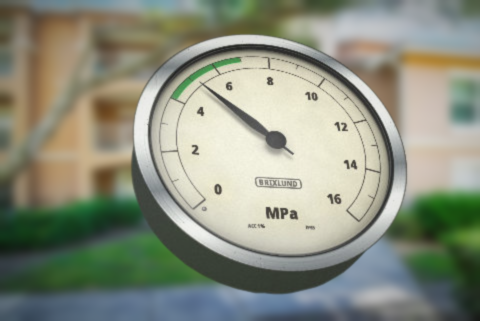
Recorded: 5 MPa
